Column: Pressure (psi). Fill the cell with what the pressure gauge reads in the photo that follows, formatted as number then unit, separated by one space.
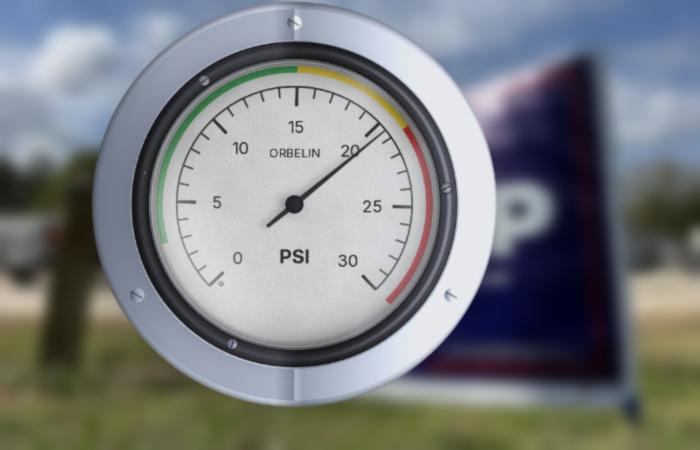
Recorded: 20.5 psi
